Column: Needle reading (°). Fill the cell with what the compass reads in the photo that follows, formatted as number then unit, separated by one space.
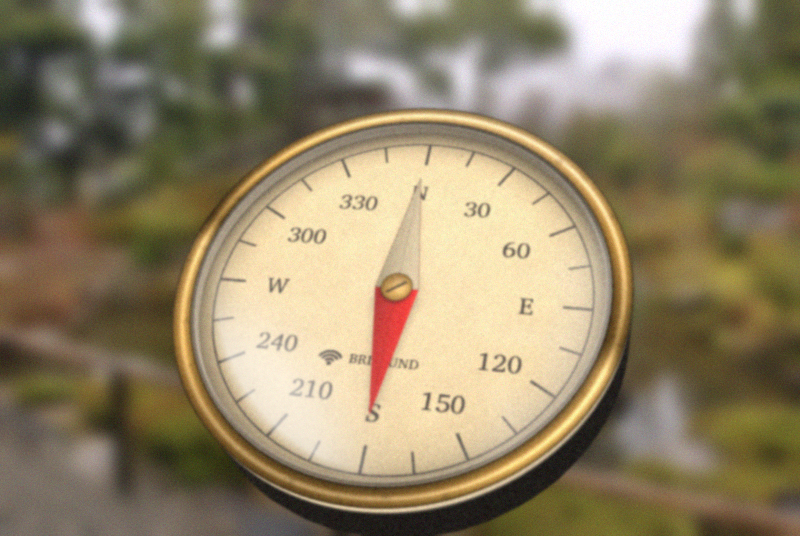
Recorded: 180 °
